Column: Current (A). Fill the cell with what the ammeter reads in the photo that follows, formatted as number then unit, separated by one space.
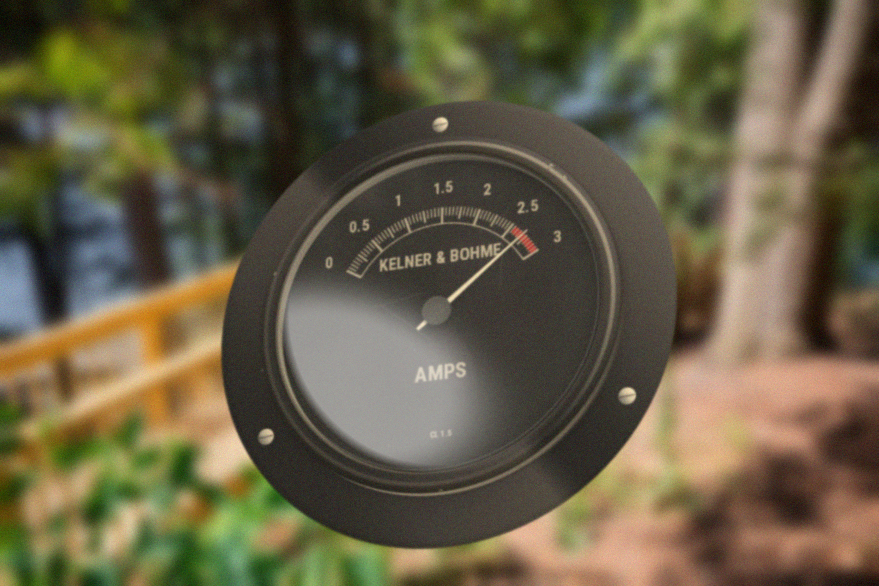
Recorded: 2.75 A
